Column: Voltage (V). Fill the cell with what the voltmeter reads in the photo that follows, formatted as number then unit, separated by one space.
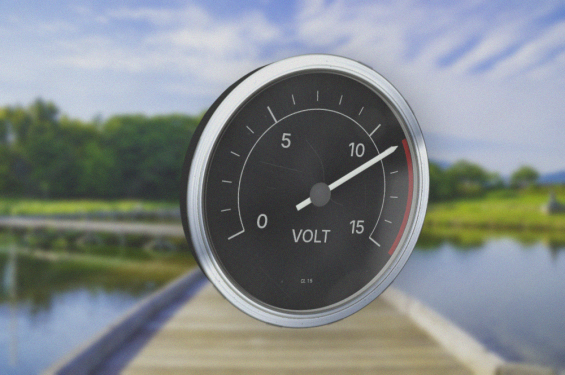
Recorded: 11 V
